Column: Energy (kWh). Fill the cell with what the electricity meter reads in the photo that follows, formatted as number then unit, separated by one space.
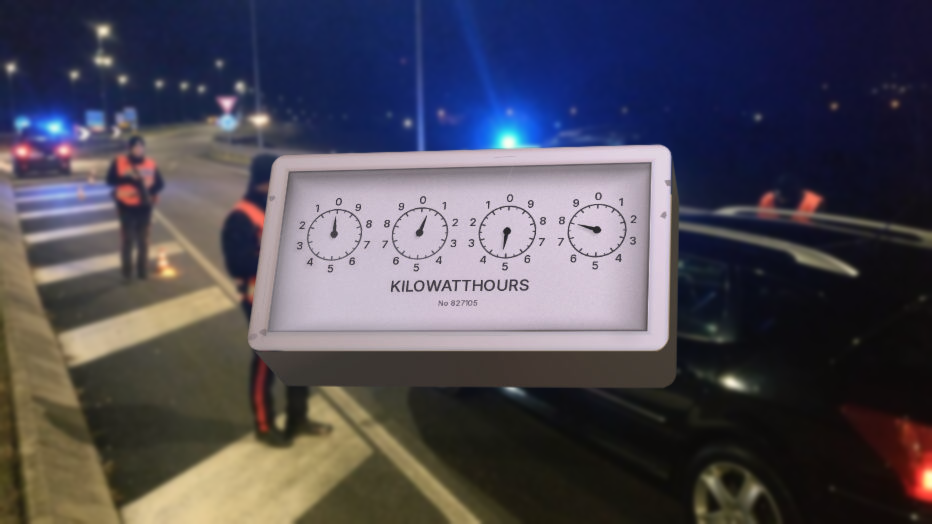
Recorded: 48 kWh
